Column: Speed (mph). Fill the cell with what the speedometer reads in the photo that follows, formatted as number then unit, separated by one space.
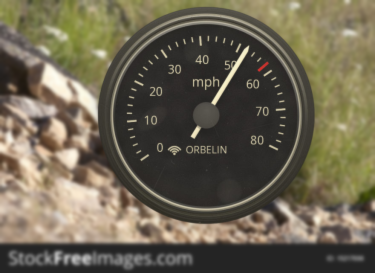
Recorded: 52 mph
